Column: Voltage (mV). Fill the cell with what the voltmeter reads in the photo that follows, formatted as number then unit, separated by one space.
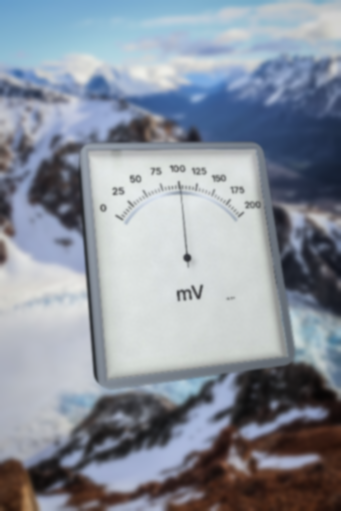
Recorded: 100 mV
